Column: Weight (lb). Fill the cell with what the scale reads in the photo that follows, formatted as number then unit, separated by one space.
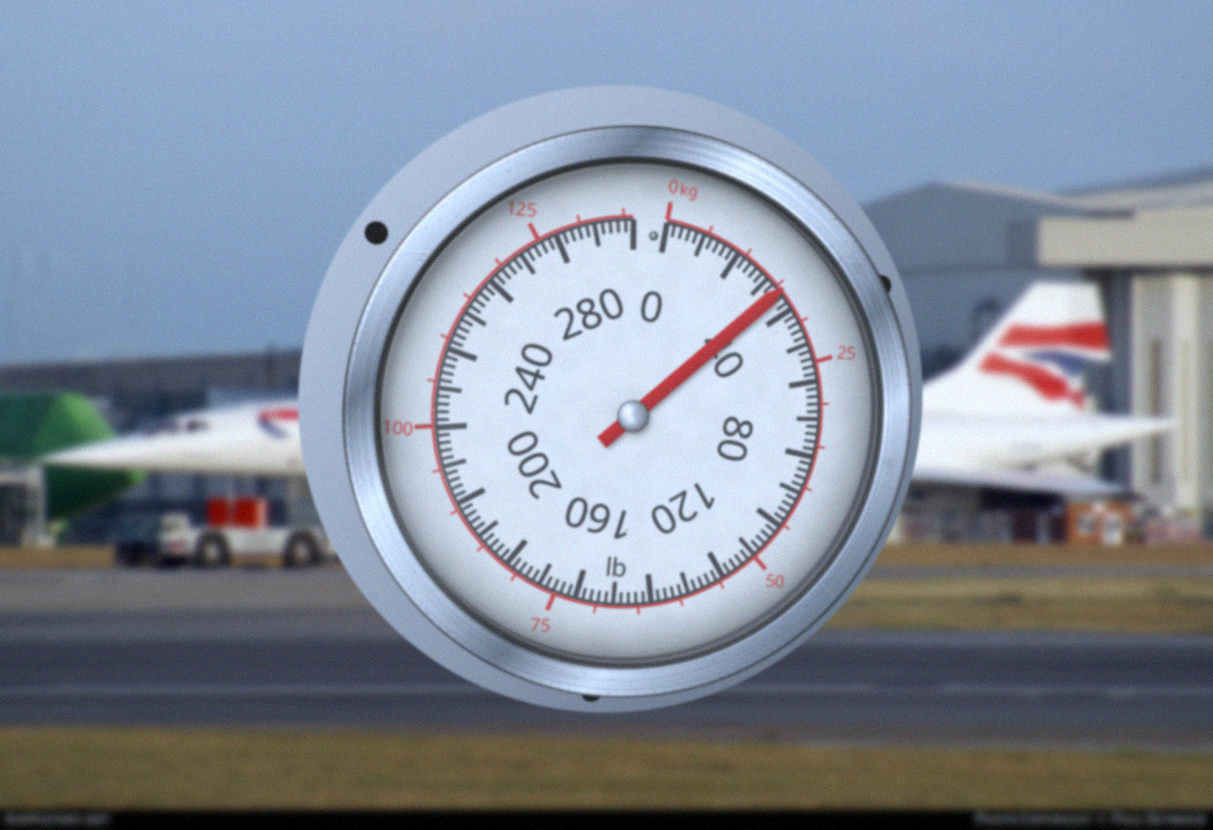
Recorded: 34 lb
